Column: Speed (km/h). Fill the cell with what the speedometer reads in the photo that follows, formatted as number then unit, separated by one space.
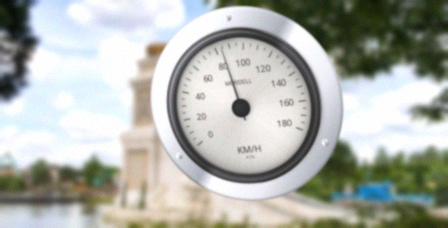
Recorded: 85 km/h
